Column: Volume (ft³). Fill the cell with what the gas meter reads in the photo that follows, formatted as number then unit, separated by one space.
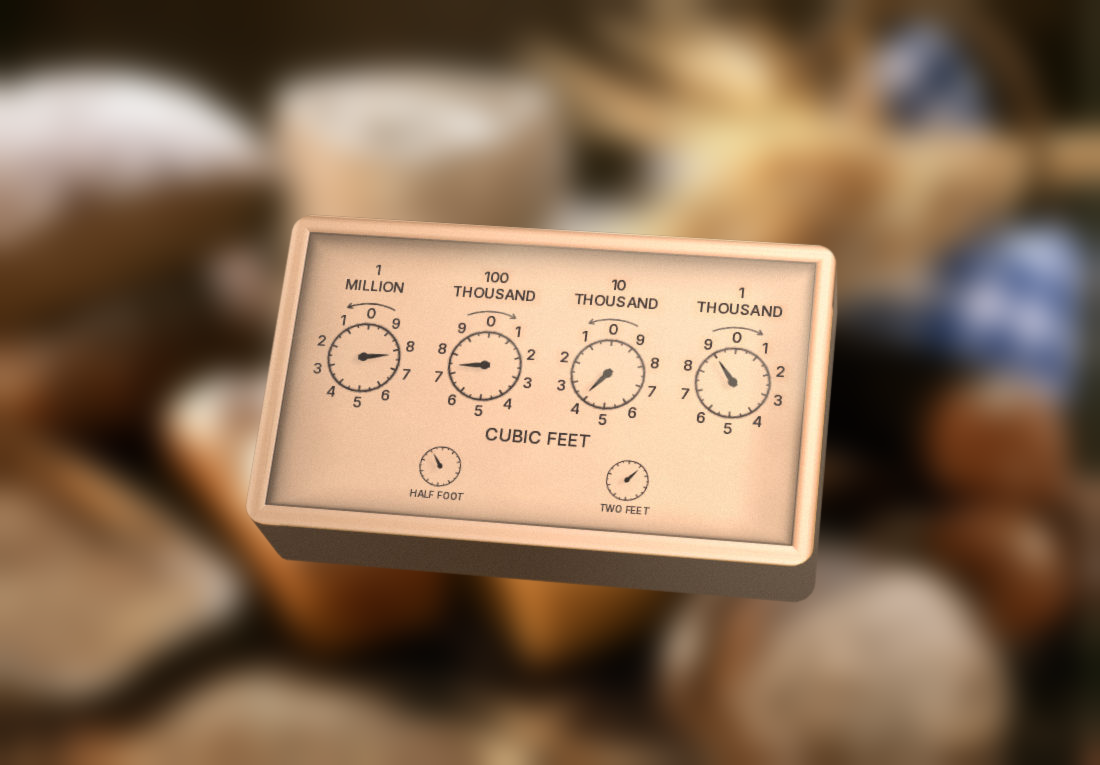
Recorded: 773900 ft³
